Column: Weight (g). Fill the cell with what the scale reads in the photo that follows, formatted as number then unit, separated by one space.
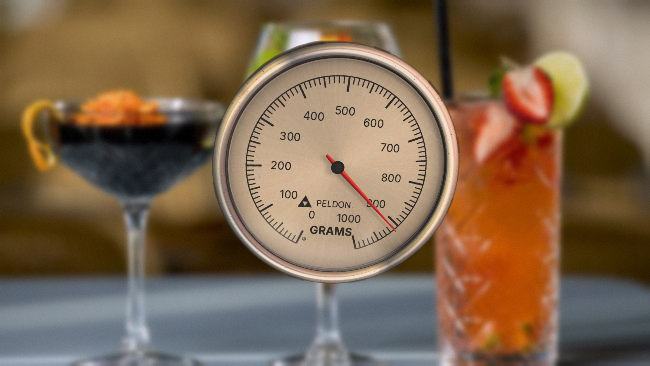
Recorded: 910 g
